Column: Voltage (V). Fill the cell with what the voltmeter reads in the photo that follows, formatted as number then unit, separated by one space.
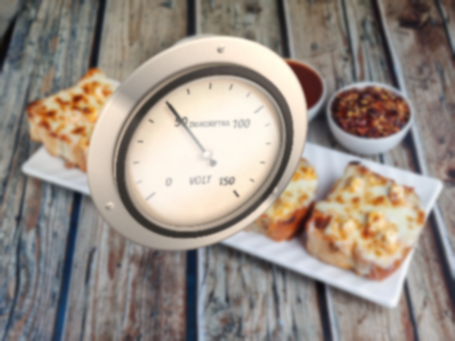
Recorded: 50 V
